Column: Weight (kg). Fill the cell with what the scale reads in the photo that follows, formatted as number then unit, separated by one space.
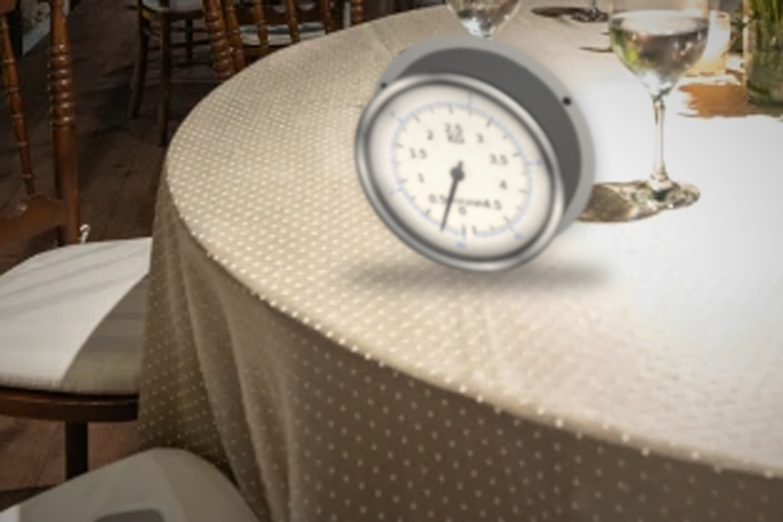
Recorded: 0.25 kg
